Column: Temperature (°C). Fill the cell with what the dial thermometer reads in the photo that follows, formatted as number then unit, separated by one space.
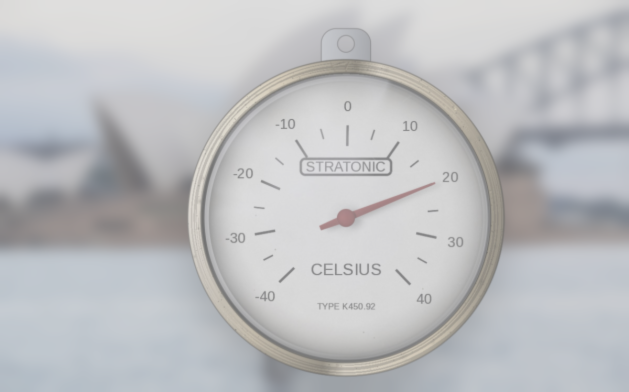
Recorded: 20 °C
